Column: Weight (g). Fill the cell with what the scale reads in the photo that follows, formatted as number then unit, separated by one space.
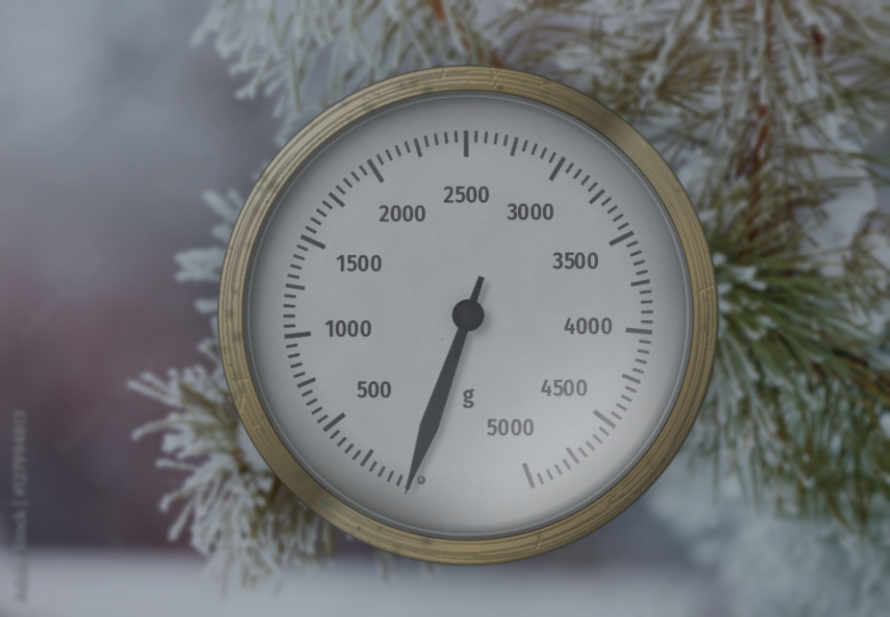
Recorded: 0 g
